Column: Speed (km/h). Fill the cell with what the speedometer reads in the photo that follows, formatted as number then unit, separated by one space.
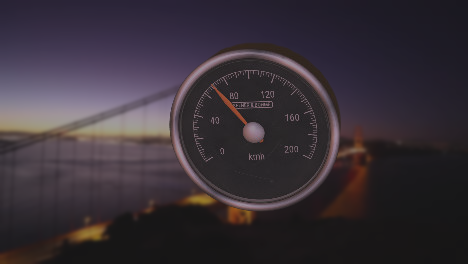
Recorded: 70 km/h
